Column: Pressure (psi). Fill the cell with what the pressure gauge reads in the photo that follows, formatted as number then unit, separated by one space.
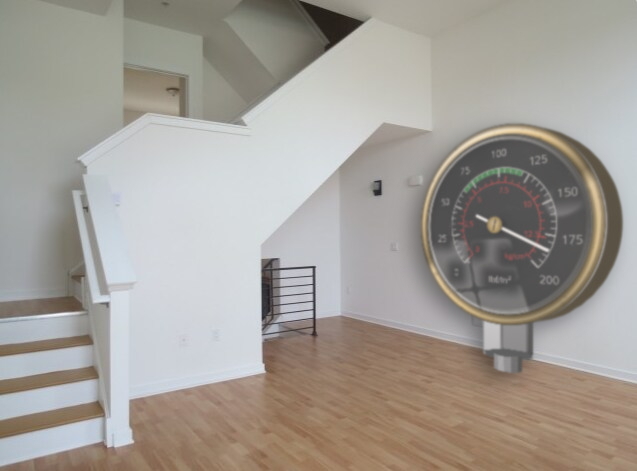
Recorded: 185 psi
